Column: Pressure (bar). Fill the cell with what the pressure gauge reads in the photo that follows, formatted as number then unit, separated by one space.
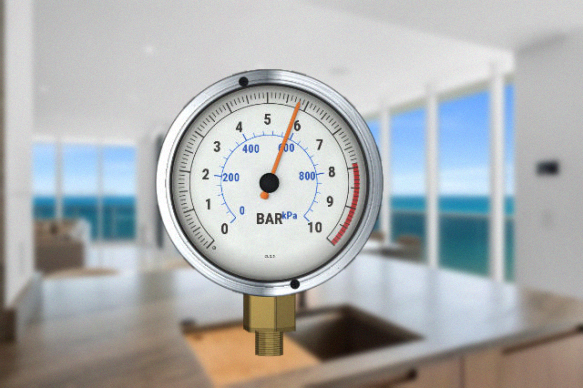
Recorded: 5.8 bar
